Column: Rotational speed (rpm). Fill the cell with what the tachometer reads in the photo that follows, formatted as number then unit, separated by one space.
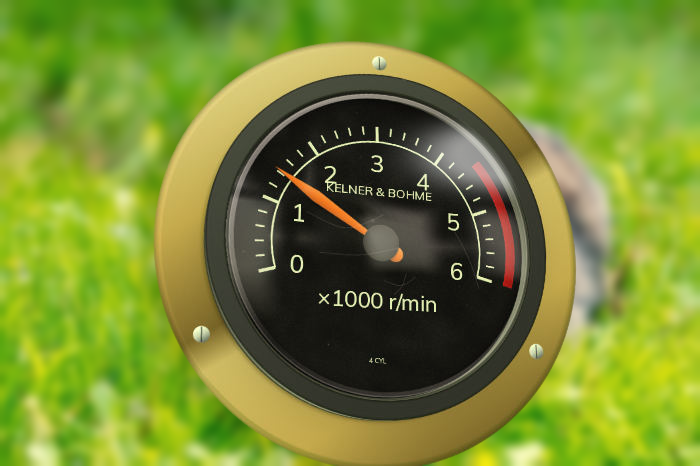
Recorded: 1400 rpm
